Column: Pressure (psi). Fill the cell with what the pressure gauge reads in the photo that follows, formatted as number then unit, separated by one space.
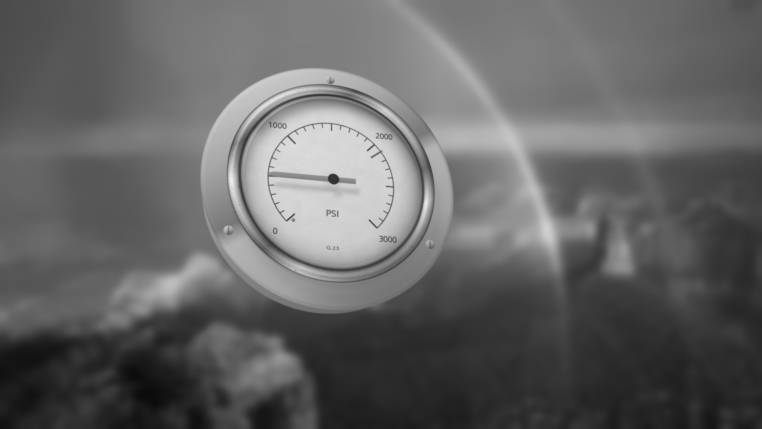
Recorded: 500 psi
